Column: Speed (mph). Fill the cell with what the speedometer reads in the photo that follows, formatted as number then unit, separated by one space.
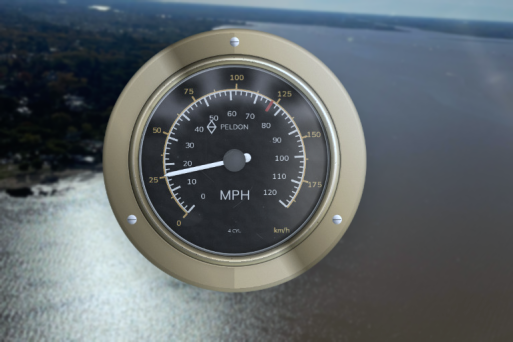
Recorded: 16 mph
